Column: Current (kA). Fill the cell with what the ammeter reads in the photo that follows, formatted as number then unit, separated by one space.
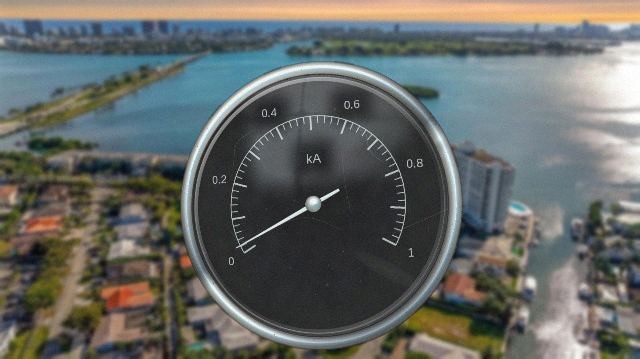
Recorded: 0.02 kA
